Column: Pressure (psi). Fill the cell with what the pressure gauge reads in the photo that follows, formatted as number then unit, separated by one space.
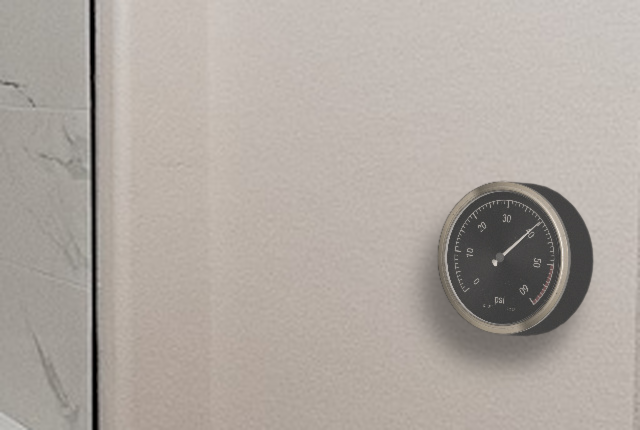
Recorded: 40 psi
